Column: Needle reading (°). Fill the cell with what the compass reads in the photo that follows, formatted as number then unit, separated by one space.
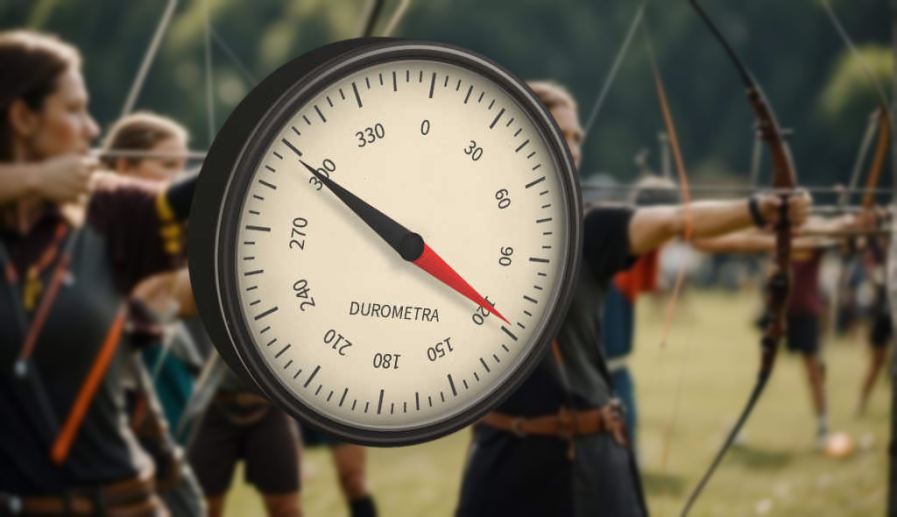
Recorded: 117.5 °
